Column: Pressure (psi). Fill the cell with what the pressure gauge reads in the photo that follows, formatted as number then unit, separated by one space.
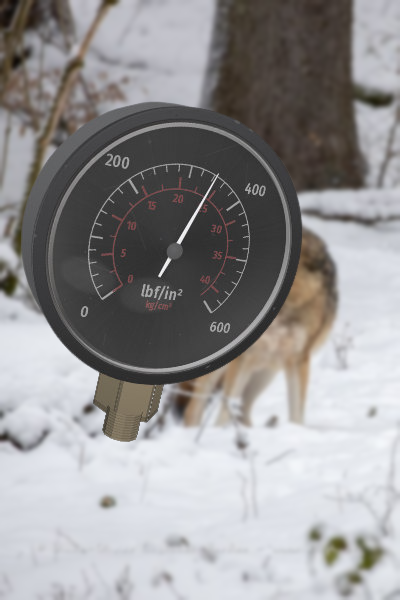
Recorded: 340 psi
